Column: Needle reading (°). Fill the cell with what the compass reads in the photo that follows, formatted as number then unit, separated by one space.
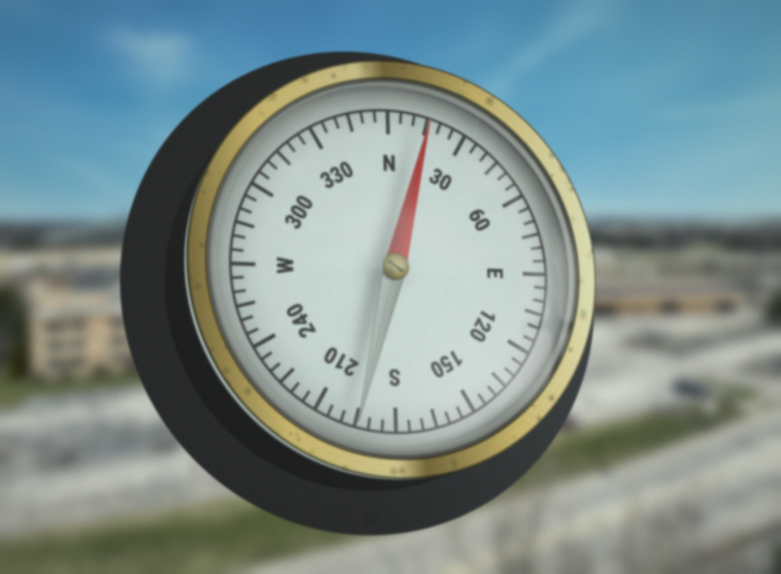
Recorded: 15 °
